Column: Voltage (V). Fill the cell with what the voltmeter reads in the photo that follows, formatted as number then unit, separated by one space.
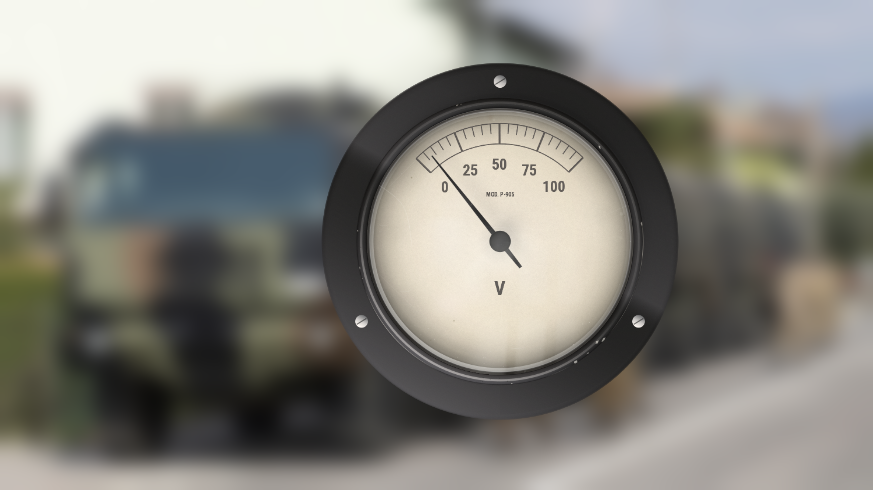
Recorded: 7.5 V
